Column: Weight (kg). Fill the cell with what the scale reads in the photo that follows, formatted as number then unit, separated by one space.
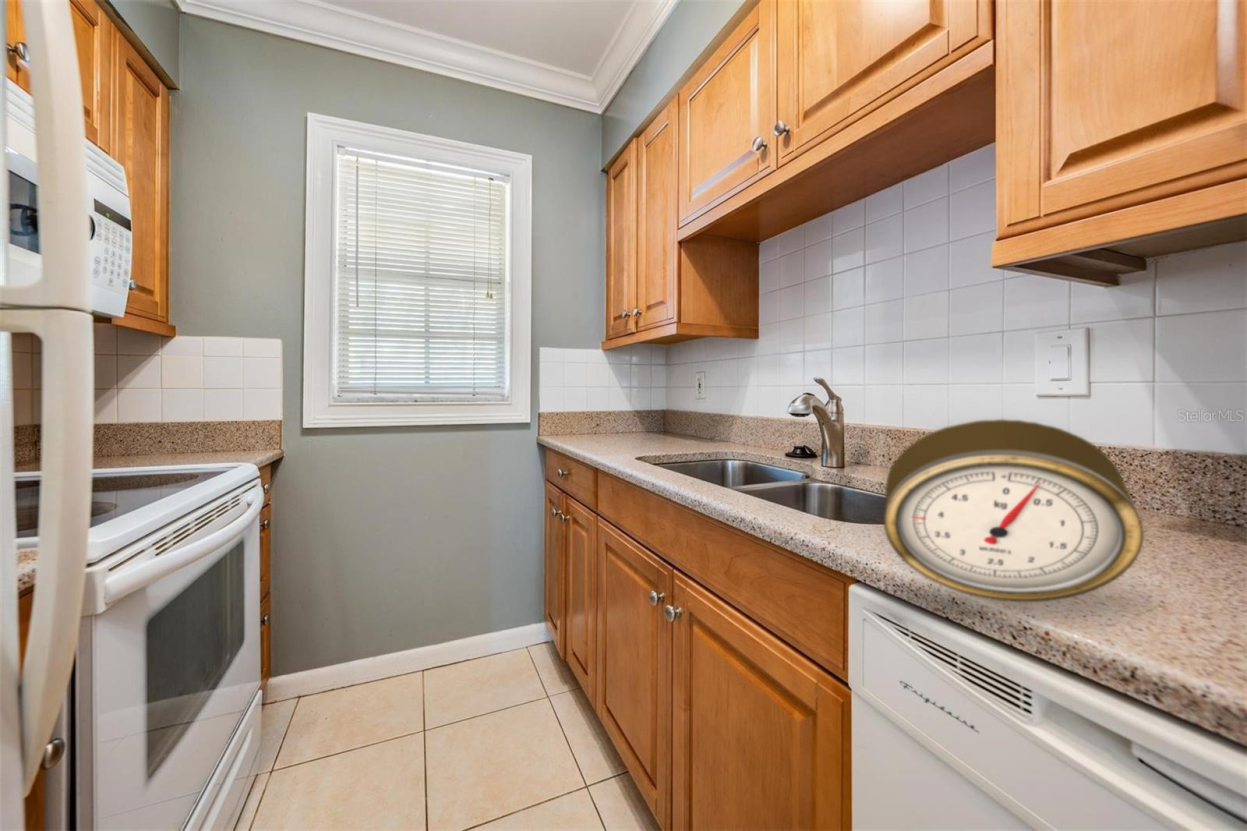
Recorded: 0.25 kg
